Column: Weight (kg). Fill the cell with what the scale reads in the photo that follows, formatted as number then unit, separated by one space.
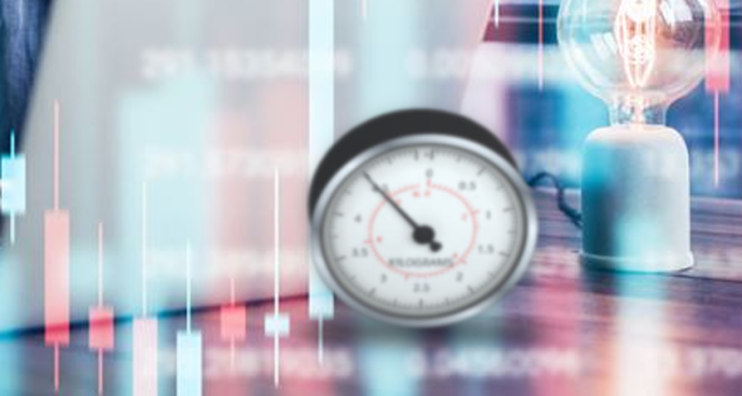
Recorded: 4.5 kg
